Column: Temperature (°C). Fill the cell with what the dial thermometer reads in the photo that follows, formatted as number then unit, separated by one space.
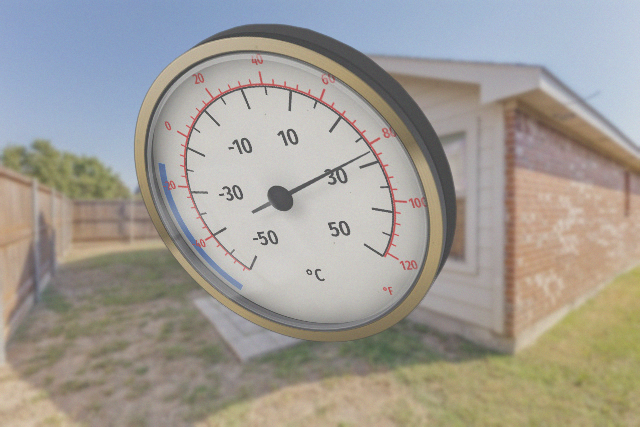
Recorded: 27.5 °C
